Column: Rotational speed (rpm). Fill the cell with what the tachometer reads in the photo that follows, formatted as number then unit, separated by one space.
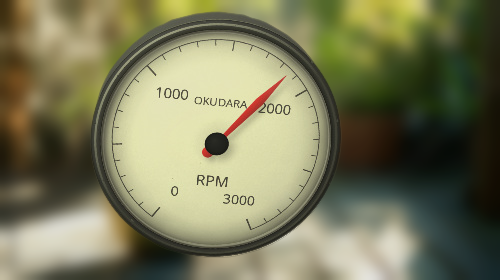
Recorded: 1850 rpm
